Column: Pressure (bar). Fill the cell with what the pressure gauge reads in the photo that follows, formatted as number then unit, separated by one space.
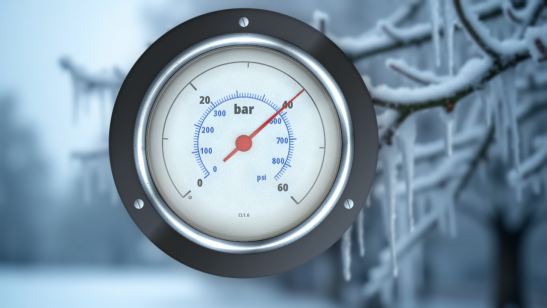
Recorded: 40 bar
